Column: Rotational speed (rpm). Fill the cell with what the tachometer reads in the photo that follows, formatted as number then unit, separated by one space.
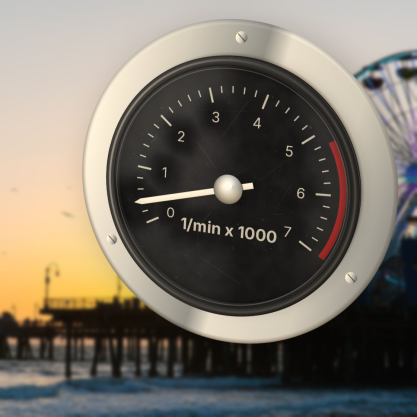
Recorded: 400 rpm
